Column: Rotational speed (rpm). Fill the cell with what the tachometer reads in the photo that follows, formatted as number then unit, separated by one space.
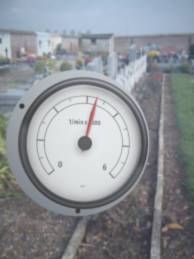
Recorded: 3250 rpm
